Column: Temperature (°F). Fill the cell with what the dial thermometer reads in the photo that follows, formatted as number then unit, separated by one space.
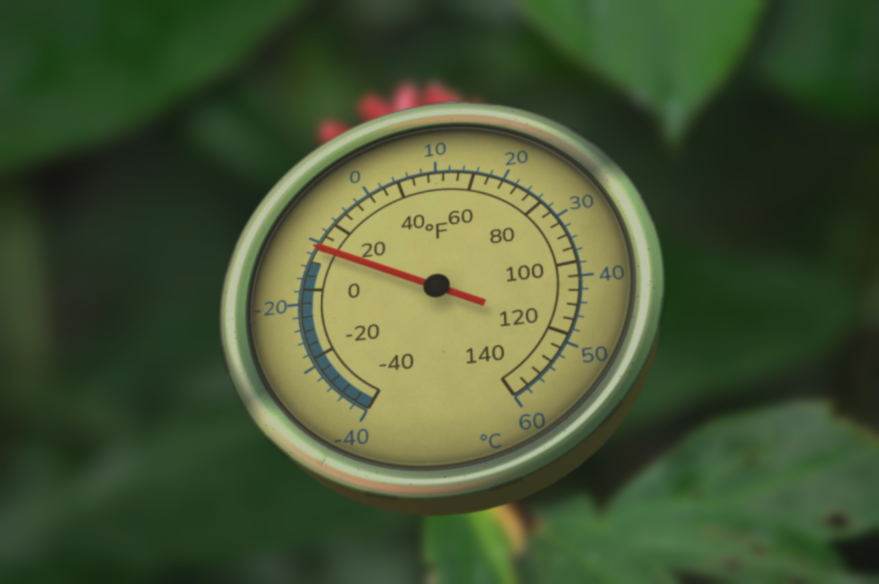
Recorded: 12 °F
